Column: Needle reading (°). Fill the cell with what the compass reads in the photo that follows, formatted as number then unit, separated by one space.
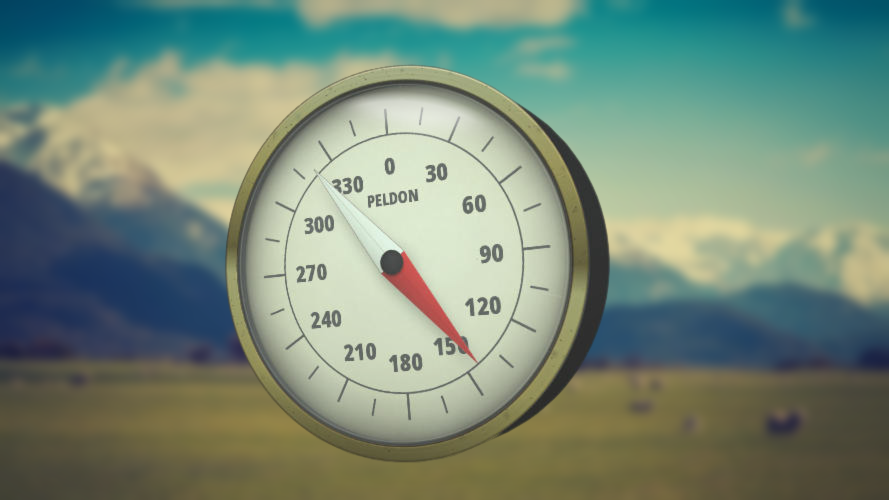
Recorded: 142.5 °
